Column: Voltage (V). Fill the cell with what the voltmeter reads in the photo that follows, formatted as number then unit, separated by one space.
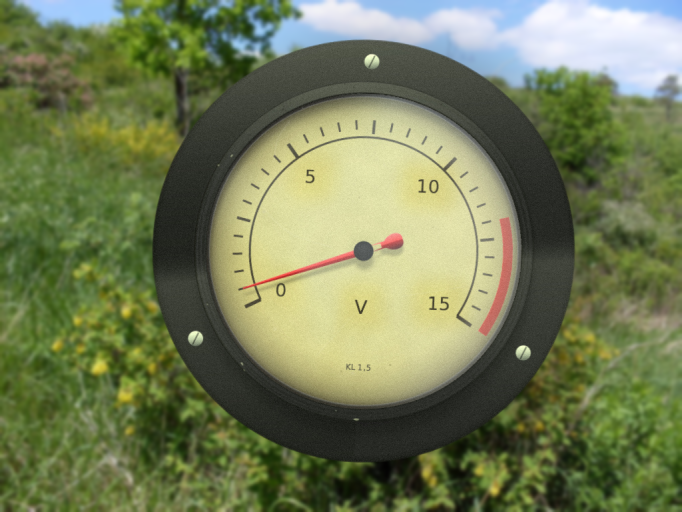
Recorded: 0.5 V
